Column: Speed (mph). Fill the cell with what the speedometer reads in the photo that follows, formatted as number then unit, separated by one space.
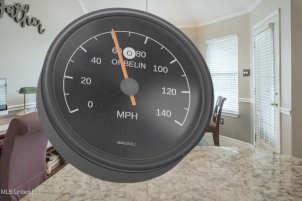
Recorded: 60 mph
